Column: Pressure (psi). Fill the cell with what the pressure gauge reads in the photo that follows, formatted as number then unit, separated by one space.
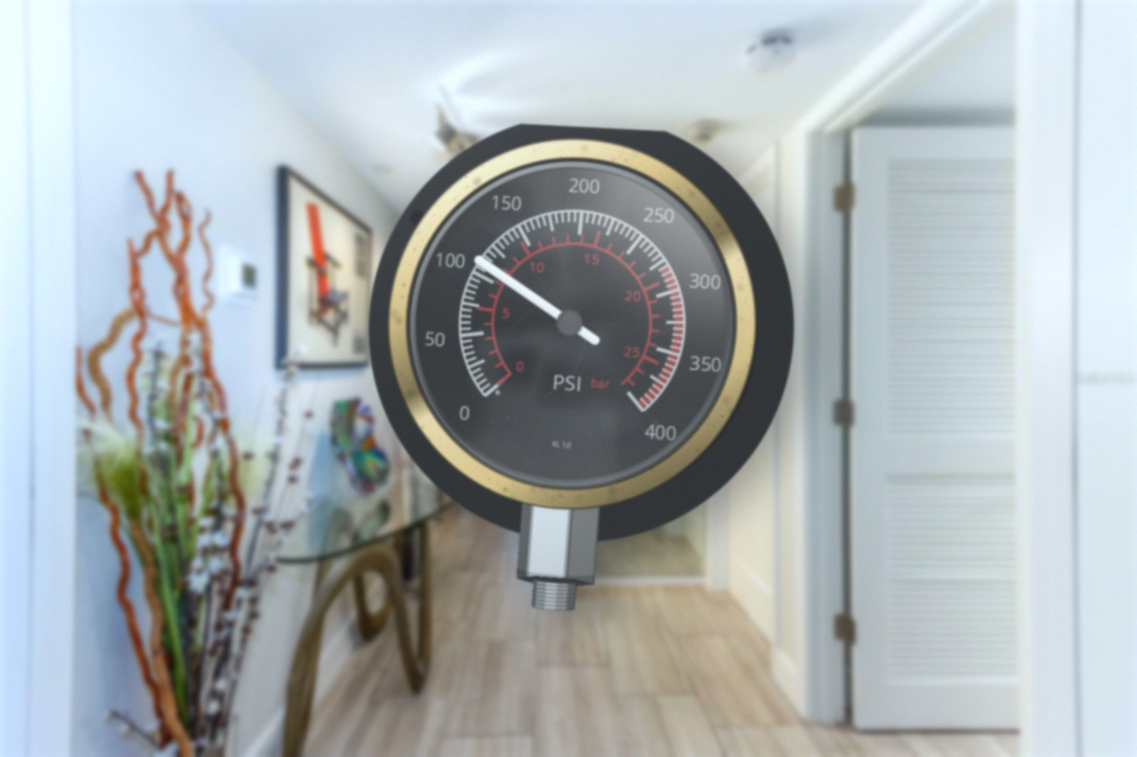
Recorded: 110 psi
